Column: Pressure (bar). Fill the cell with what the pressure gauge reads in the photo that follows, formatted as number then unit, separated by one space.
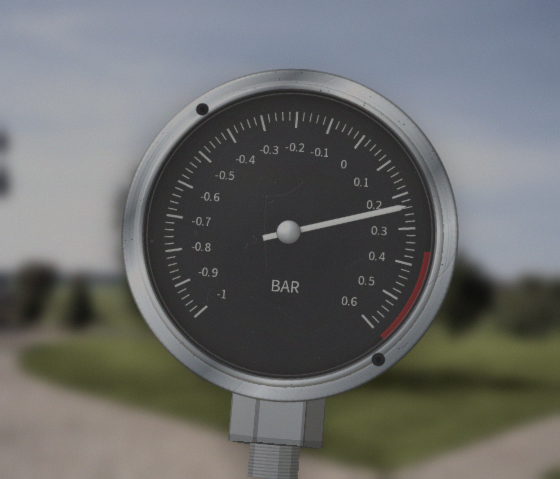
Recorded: 0.24 bar
